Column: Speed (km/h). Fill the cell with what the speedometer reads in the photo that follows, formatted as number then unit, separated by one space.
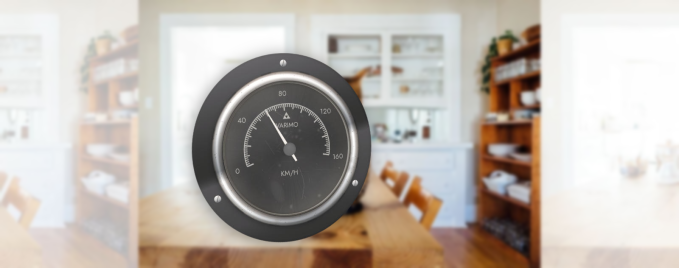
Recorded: 60 km/h
